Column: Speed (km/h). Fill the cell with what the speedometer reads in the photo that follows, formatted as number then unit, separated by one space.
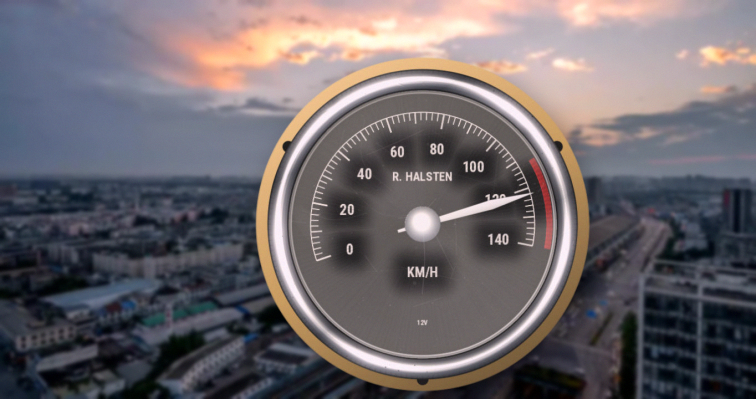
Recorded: 122 km/h
